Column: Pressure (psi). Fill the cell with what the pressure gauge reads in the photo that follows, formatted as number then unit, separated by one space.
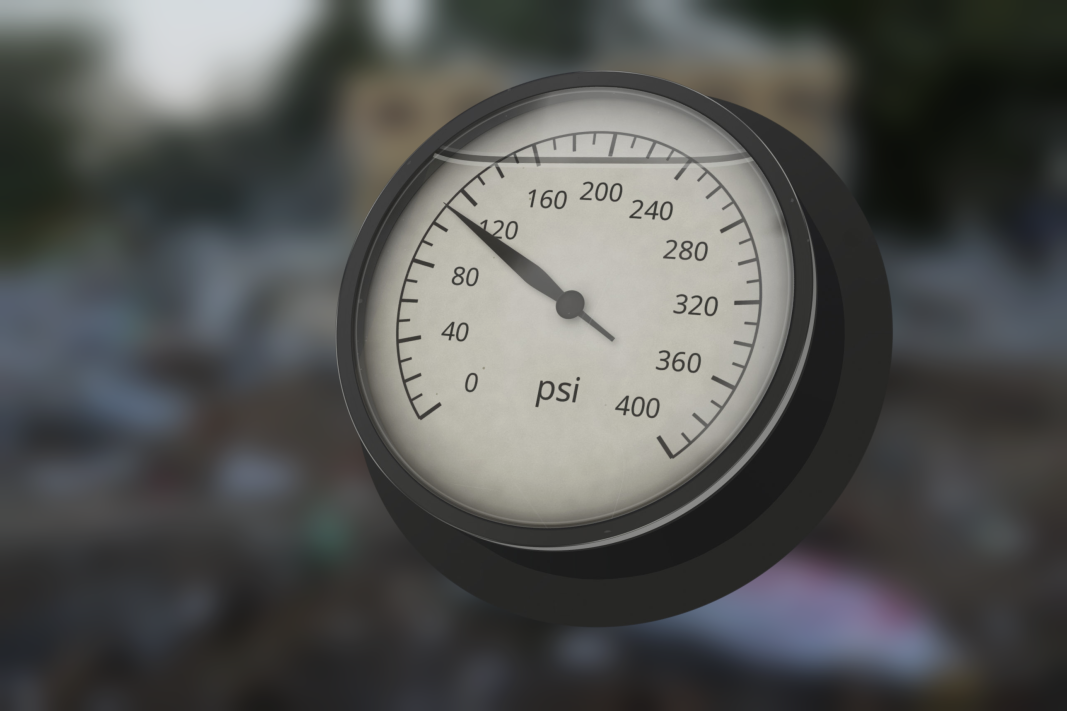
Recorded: 110 psi
